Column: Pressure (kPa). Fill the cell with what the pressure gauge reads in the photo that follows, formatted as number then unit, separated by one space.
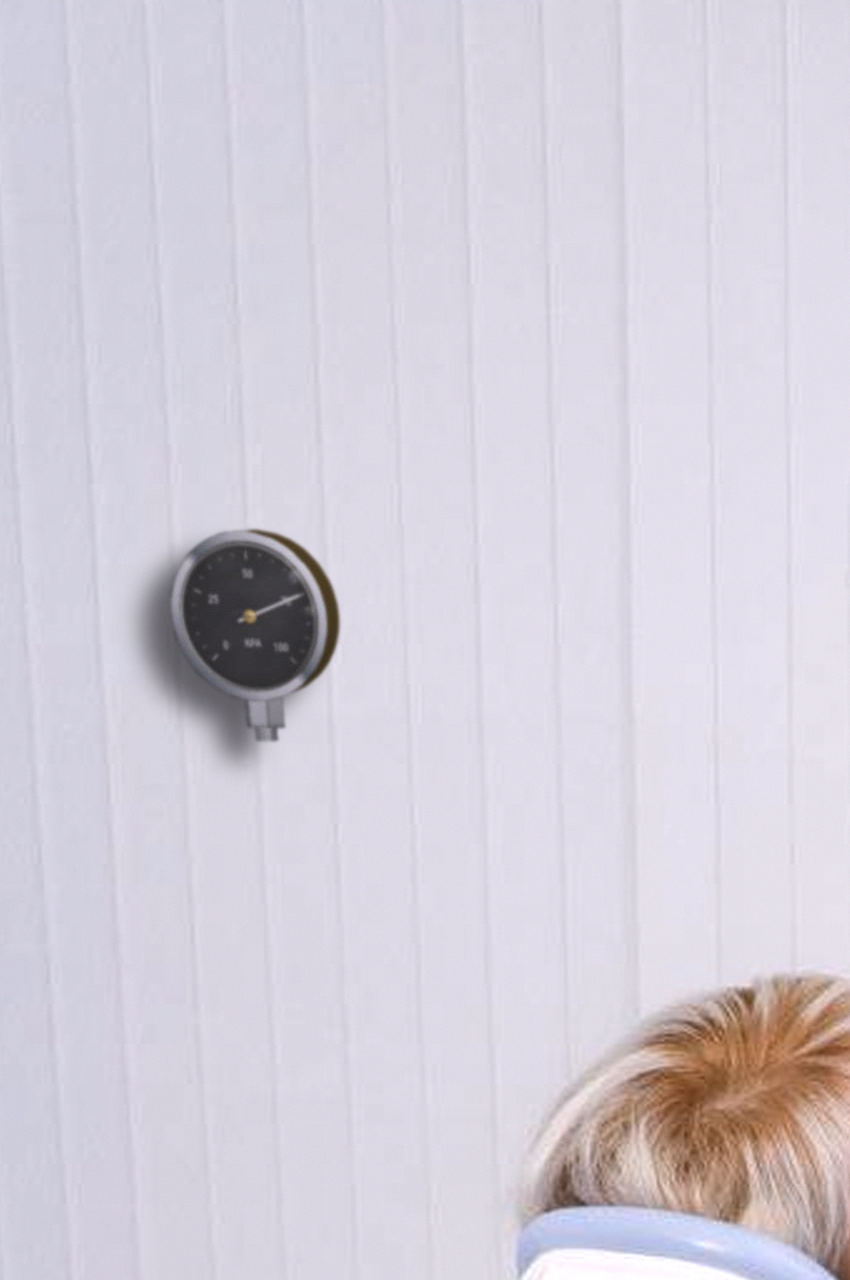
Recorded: 75 kPa
